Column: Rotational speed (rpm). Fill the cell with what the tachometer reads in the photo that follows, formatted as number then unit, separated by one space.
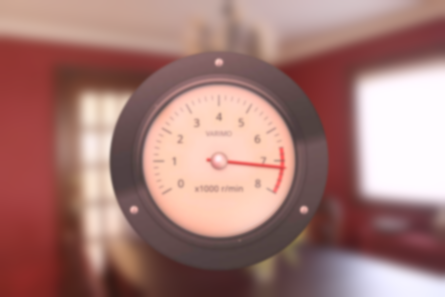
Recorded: 7200 rpm
